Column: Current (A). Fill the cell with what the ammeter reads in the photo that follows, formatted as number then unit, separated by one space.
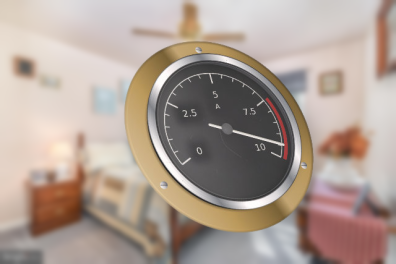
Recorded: 9.5 A
